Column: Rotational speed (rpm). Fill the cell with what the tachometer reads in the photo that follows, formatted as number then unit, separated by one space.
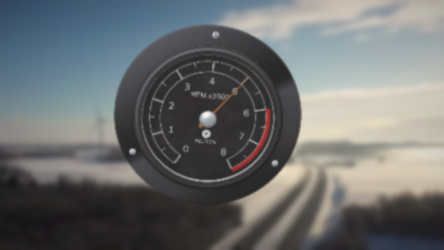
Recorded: 5000 rpm
